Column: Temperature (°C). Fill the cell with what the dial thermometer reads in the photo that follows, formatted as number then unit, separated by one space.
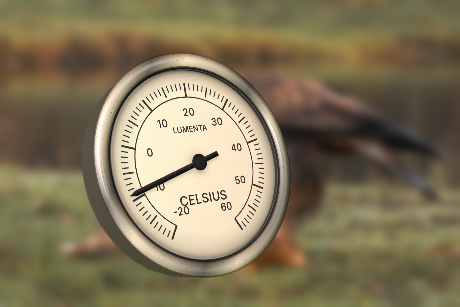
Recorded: -9 °C
